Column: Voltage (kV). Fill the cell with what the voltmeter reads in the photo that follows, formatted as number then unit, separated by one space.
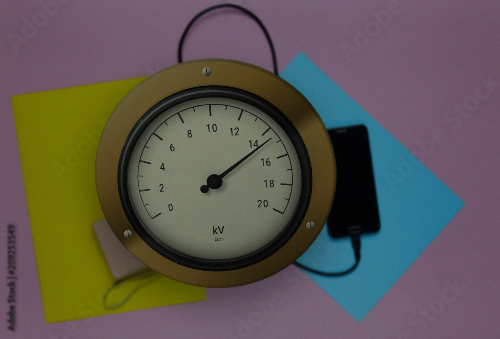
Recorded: 14.5 kV
